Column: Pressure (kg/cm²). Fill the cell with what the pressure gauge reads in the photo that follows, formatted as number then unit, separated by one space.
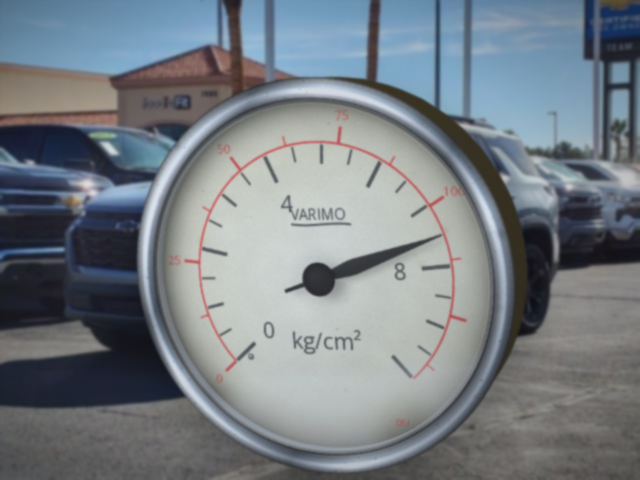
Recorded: 7.5 kg/cm²
